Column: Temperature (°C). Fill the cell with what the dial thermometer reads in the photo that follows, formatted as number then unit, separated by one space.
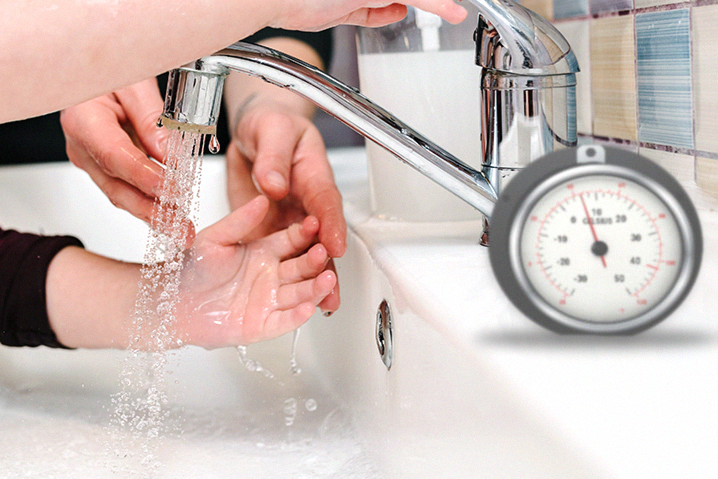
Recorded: 6 °C
